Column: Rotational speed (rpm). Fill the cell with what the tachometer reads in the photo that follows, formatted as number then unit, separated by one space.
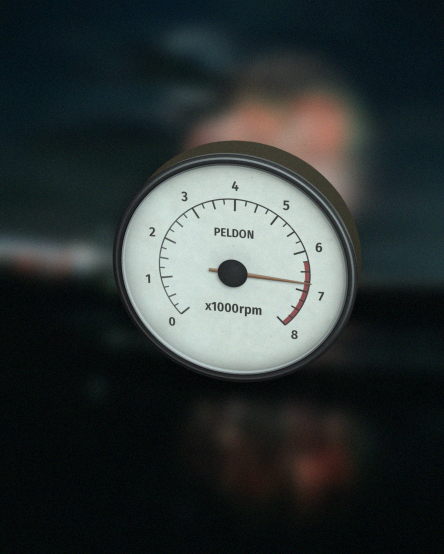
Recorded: 6750 rpm
